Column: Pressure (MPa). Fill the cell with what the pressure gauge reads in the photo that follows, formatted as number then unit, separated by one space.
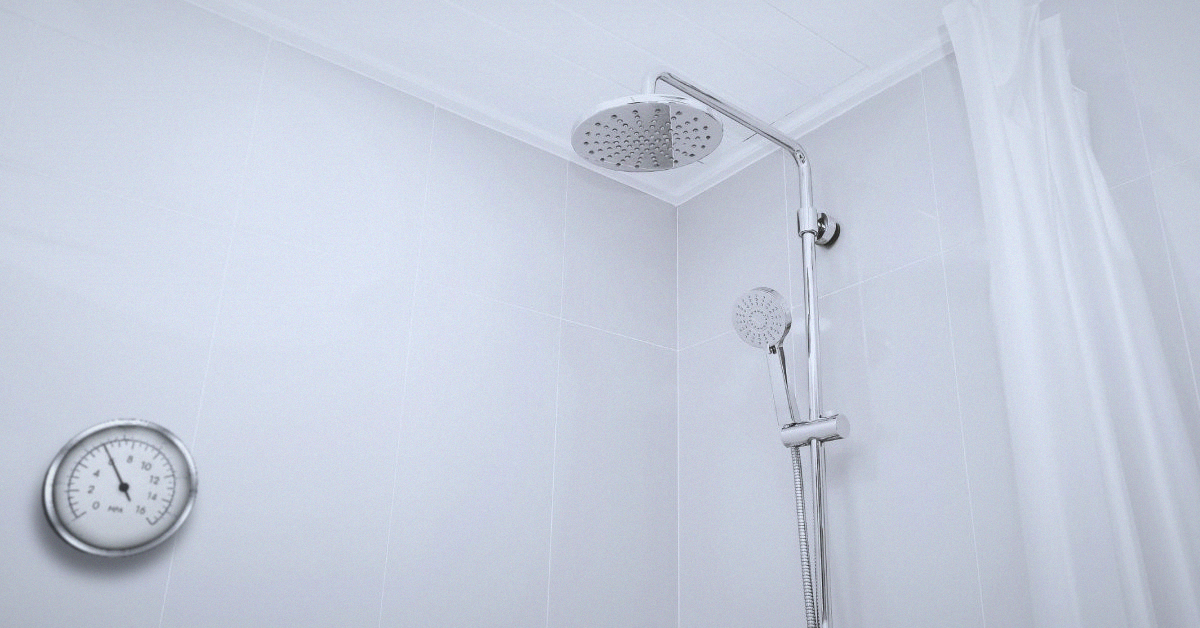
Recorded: 6 MPa
